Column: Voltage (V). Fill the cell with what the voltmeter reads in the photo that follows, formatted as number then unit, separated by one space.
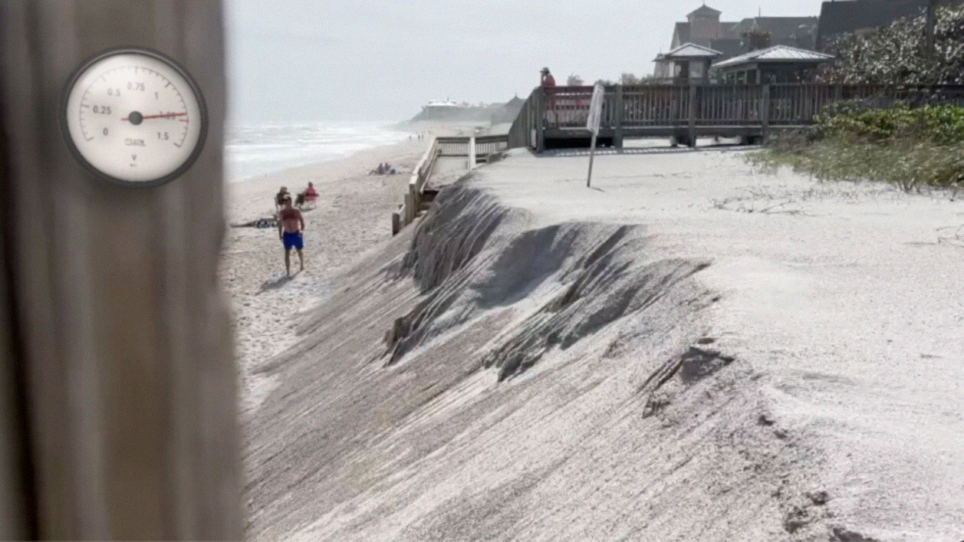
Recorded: 1.25 V
